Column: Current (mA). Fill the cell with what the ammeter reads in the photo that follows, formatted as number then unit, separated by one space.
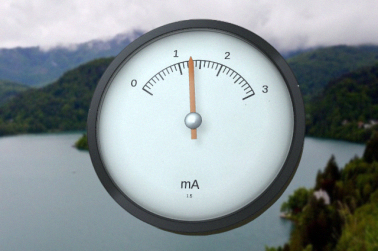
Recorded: 1.3 mA
